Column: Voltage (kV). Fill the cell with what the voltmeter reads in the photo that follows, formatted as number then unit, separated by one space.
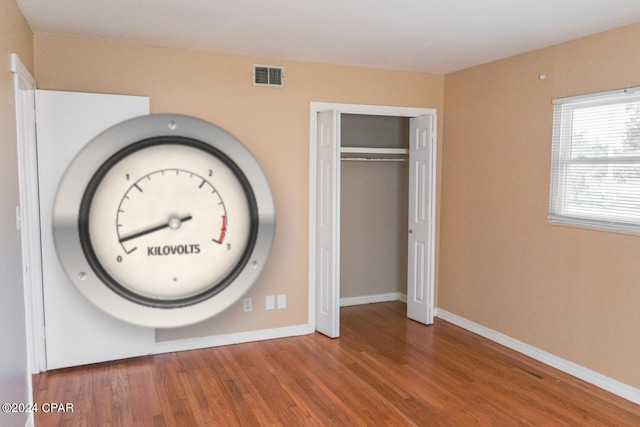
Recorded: 0.2 kV
